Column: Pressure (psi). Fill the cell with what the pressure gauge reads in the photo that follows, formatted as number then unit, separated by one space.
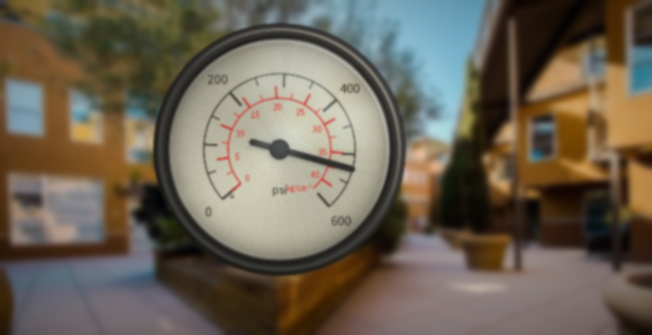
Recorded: 525 psi
